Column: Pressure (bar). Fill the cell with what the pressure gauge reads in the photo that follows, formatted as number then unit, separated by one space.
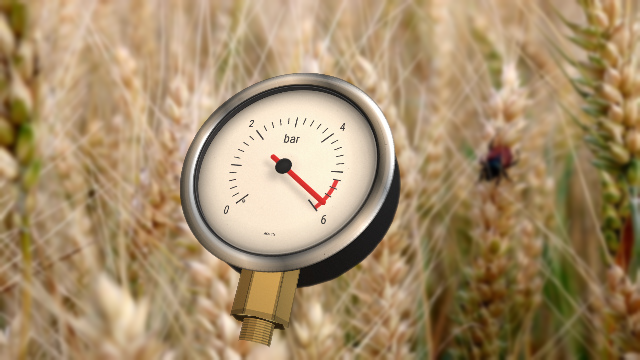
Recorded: 5.8 bar
